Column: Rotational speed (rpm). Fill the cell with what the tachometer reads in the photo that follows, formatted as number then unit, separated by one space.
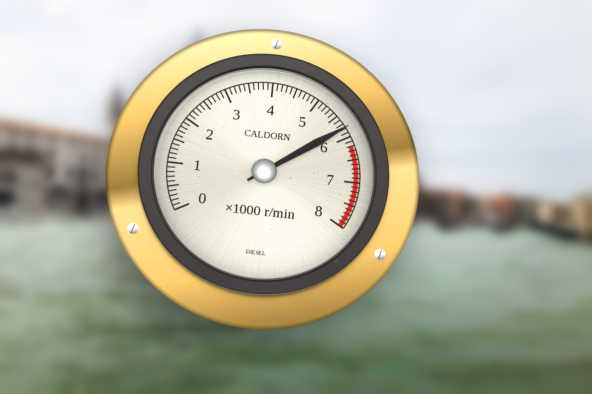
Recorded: 5800 rpm
